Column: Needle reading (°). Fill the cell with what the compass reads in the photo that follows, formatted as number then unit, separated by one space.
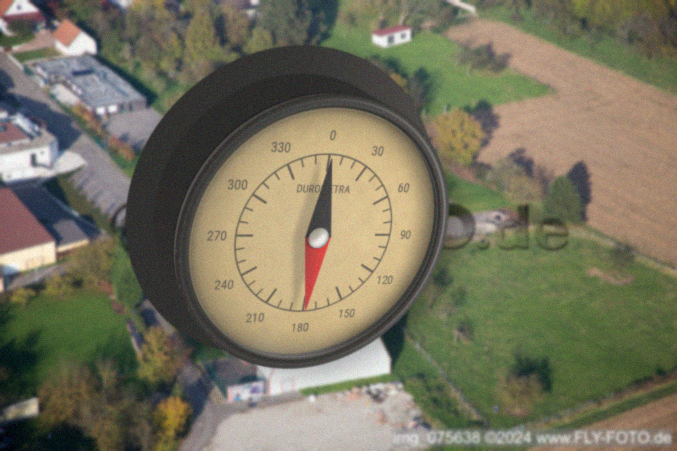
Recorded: 180 °
